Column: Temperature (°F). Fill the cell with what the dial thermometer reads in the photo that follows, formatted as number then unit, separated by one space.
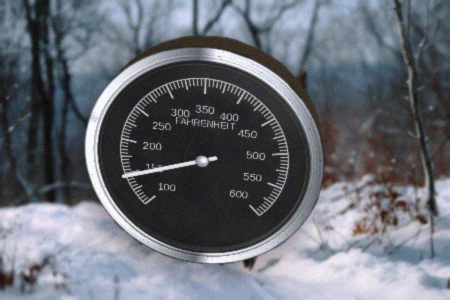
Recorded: 150 °F
